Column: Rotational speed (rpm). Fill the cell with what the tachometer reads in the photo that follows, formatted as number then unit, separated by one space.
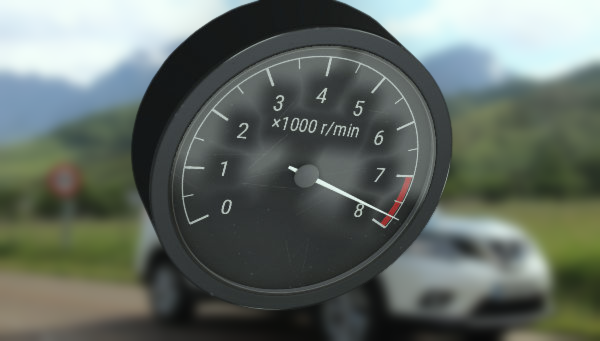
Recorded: 7750 rpm
